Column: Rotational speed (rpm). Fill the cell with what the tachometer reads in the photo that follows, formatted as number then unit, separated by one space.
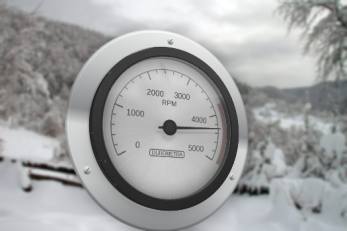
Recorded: 4300 rpm
